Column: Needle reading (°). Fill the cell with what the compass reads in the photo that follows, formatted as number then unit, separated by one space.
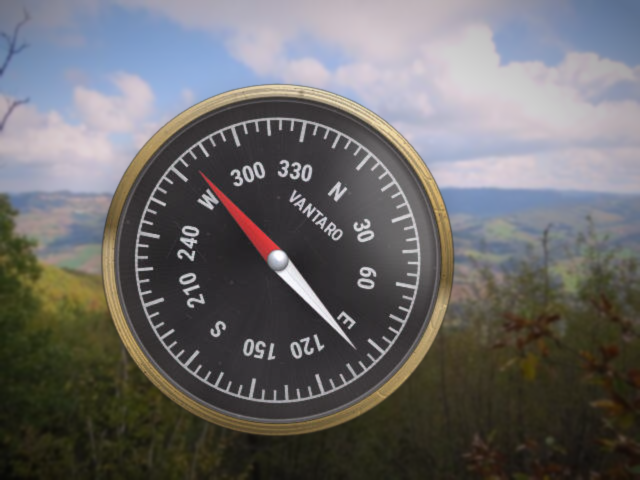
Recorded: 277.5 °
